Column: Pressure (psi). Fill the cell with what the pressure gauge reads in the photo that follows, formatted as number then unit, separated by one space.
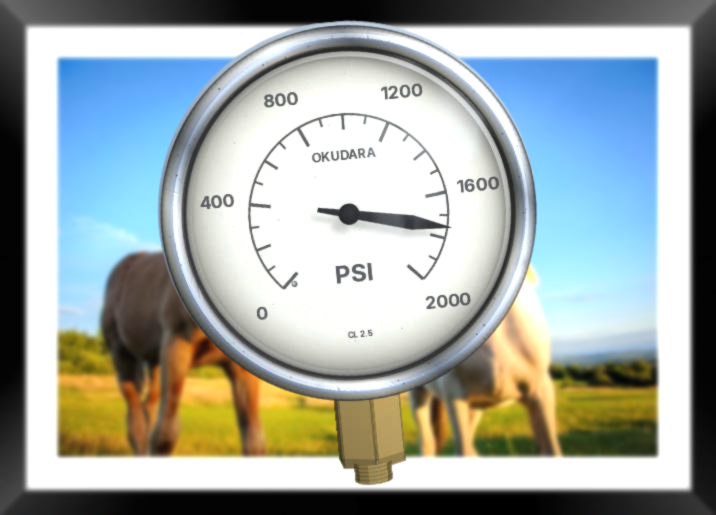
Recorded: 1750 psi
